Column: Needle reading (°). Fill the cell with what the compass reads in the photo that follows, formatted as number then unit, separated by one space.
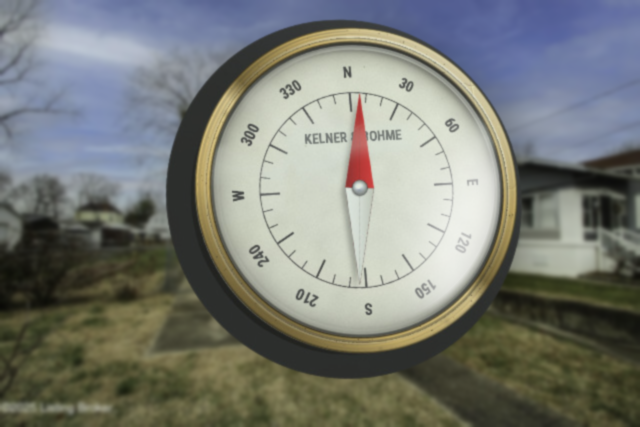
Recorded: 5 °
